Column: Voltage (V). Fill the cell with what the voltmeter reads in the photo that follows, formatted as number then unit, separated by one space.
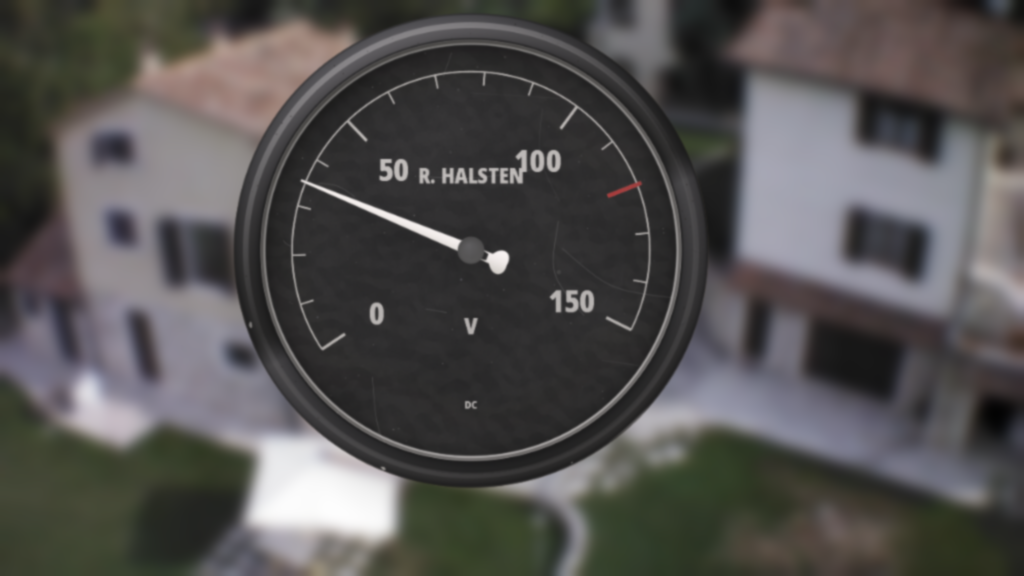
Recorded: 35 V
